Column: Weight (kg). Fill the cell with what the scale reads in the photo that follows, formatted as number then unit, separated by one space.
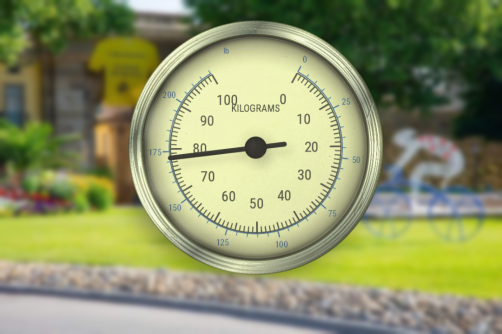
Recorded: 78 kg
